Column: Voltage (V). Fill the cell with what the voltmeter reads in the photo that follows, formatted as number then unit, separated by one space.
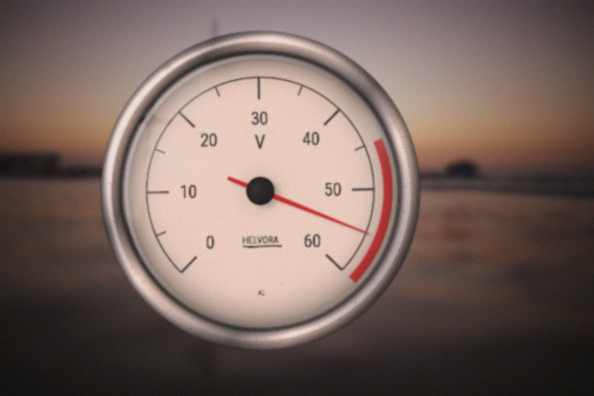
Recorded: 55 V
